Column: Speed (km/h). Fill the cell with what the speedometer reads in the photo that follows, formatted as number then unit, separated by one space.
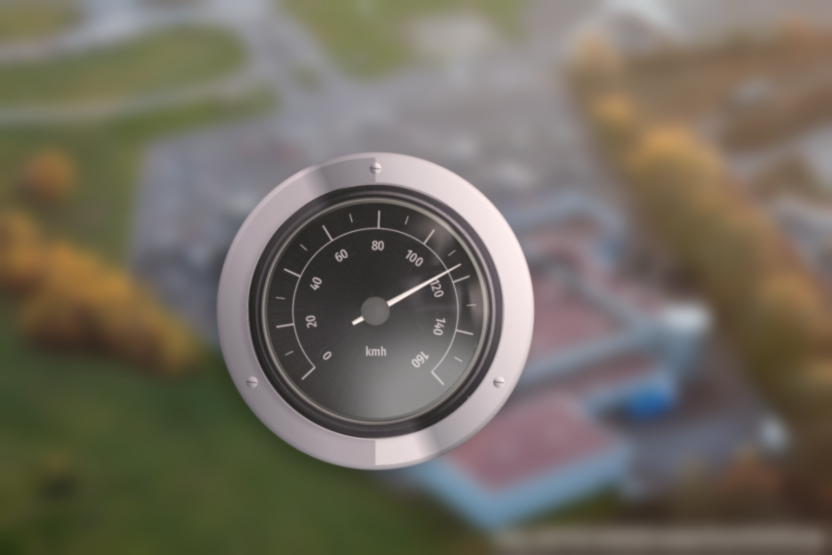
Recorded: 115 km/h
